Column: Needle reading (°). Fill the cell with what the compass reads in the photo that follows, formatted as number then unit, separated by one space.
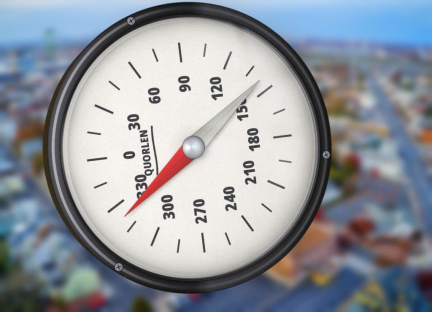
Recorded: 322.5 °
